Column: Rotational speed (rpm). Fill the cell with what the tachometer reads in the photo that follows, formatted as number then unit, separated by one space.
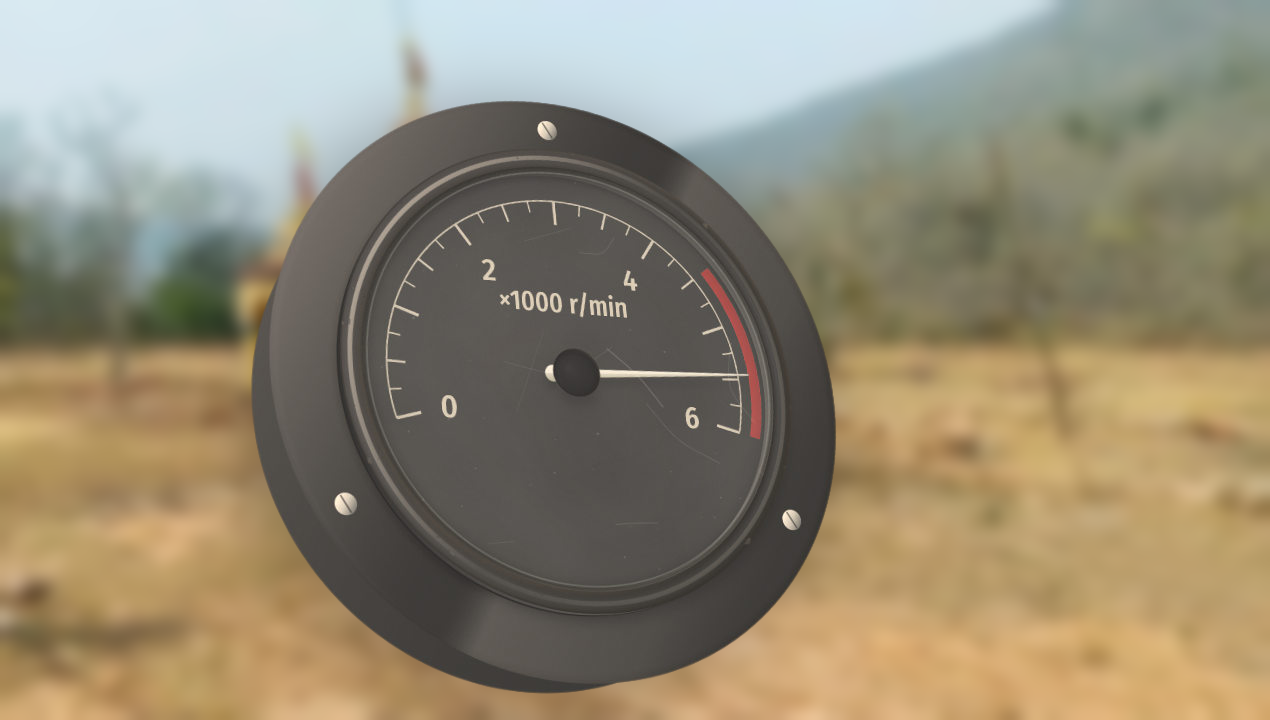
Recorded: 5500 rpm
